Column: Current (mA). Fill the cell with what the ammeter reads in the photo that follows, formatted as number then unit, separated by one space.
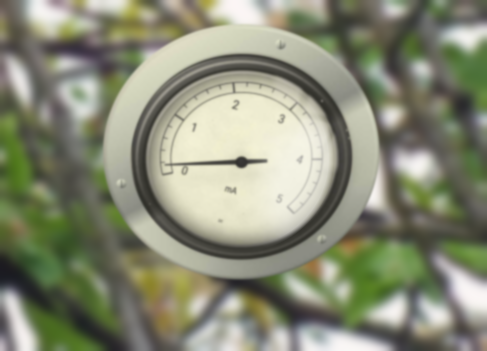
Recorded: 0.2 mA
